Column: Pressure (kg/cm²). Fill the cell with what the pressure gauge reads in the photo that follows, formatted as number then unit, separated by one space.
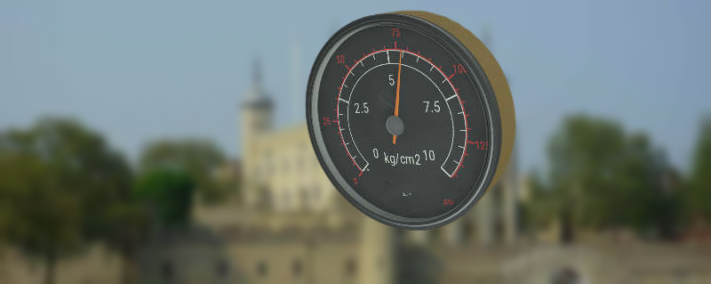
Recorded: 5.5 kg/cm²
